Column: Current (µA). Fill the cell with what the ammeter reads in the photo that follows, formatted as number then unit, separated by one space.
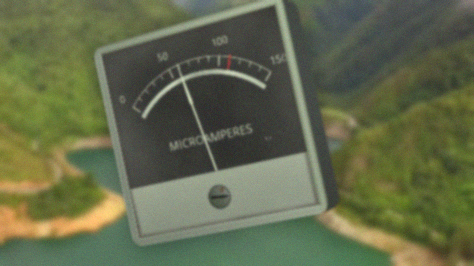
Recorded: 60 µA
